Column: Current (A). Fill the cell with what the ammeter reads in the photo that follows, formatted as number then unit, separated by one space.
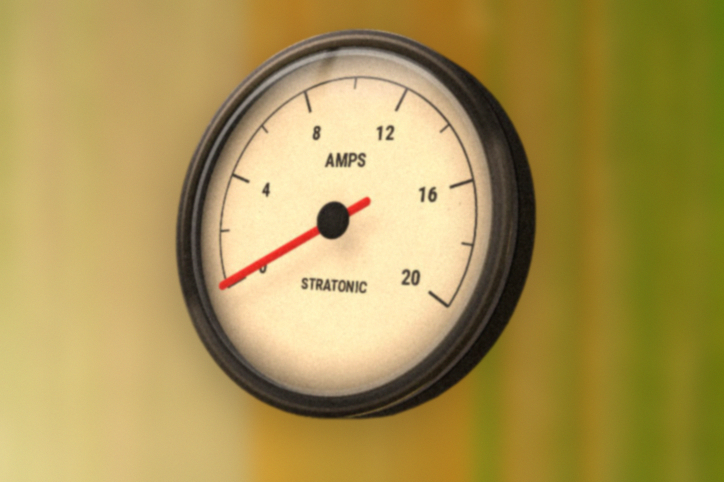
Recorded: 0 A
